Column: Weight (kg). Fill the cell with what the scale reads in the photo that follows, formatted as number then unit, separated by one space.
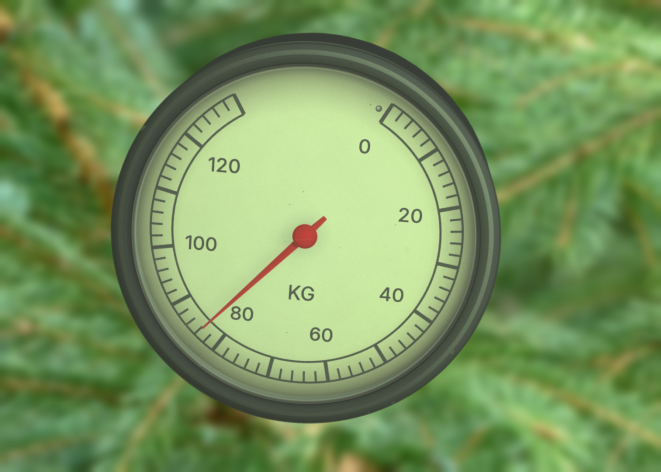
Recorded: 84 kg
